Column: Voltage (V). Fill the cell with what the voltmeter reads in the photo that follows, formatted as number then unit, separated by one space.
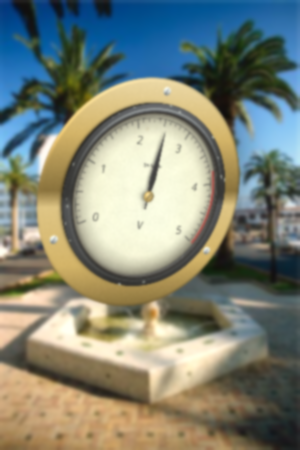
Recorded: 2.5 V
